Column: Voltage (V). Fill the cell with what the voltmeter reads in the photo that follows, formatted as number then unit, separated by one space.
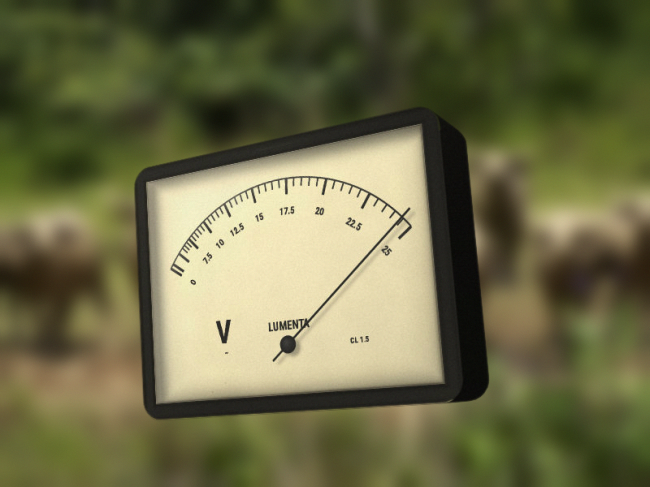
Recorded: 24.5 V
